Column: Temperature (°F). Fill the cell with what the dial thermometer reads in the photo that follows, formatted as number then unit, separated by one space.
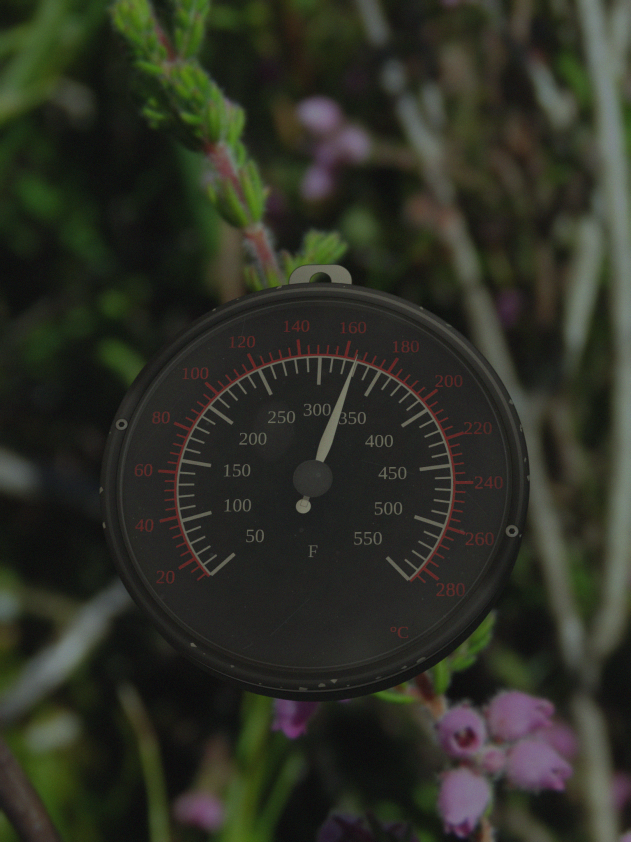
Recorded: 330 °F
